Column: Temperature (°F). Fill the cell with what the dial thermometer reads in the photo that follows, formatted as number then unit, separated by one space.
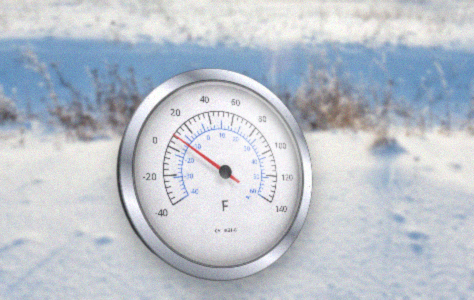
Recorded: 8 °F
